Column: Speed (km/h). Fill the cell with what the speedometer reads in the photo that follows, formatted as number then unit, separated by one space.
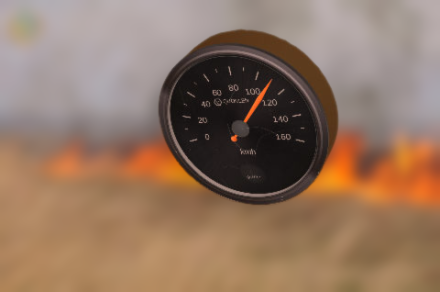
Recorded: 110 km/h
